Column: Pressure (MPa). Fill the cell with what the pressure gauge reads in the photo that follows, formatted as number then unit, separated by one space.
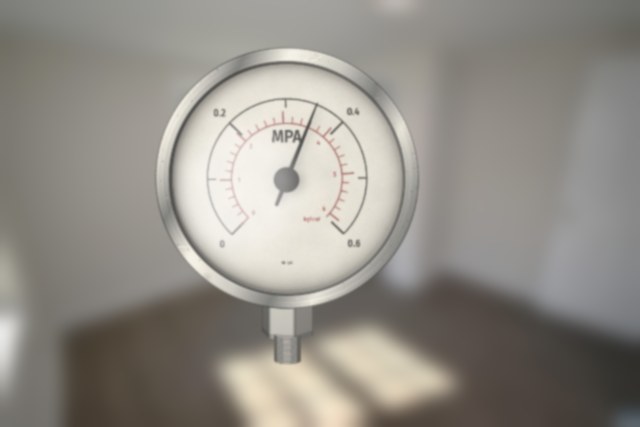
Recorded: 0.35 MPa
